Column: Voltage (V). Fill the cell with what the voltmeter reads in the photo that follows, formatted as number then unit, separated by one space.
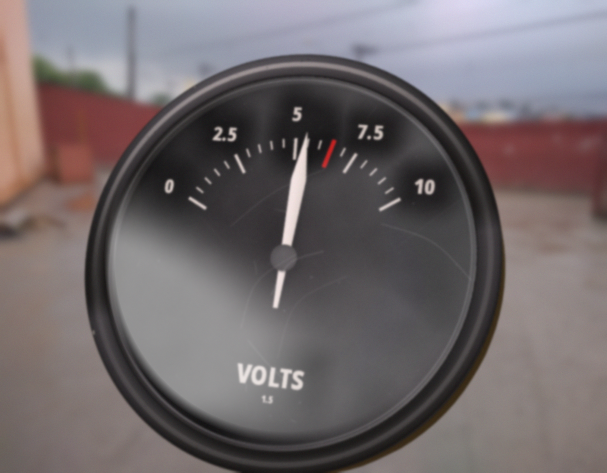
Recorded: 5.5 V
